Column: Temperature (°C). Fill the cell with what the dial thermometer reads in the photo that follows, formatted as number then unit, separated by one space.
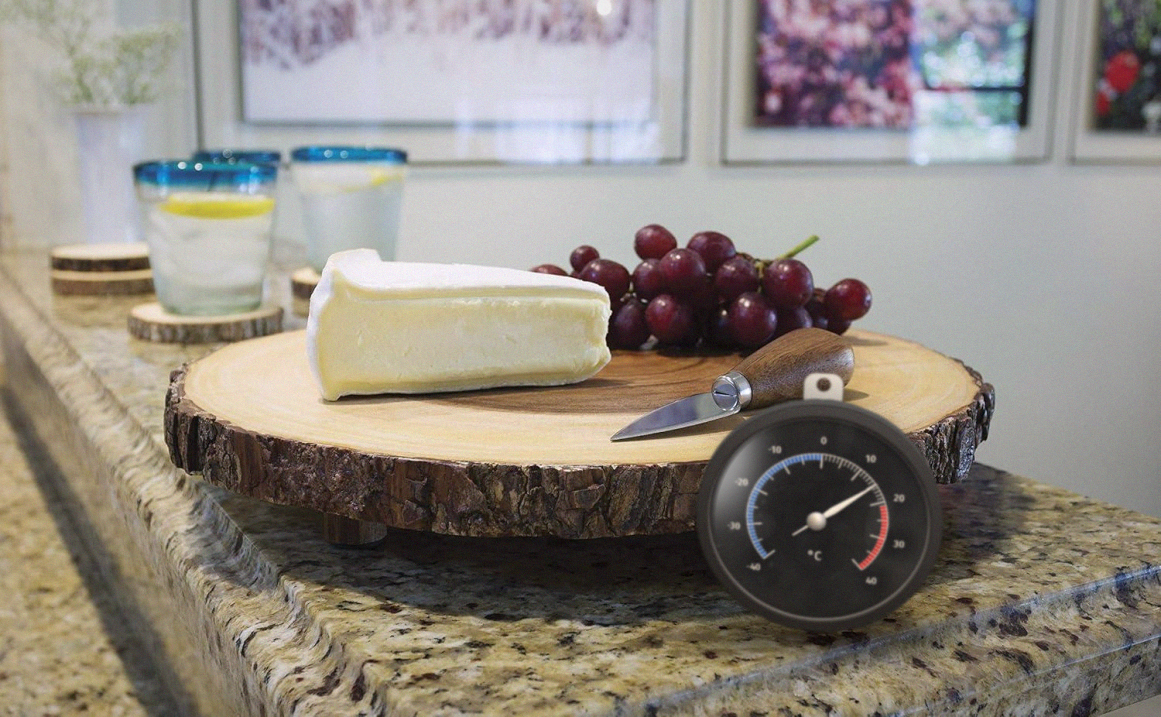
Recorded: 15 °C
